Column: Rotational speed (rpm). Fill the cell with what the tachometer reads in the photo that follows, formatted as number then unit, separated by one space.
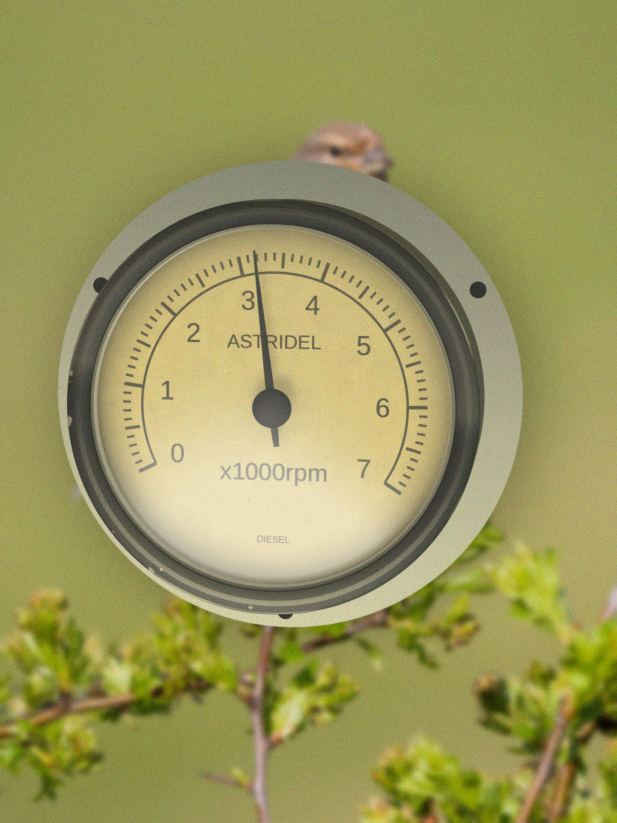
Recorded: 3200 rpm
